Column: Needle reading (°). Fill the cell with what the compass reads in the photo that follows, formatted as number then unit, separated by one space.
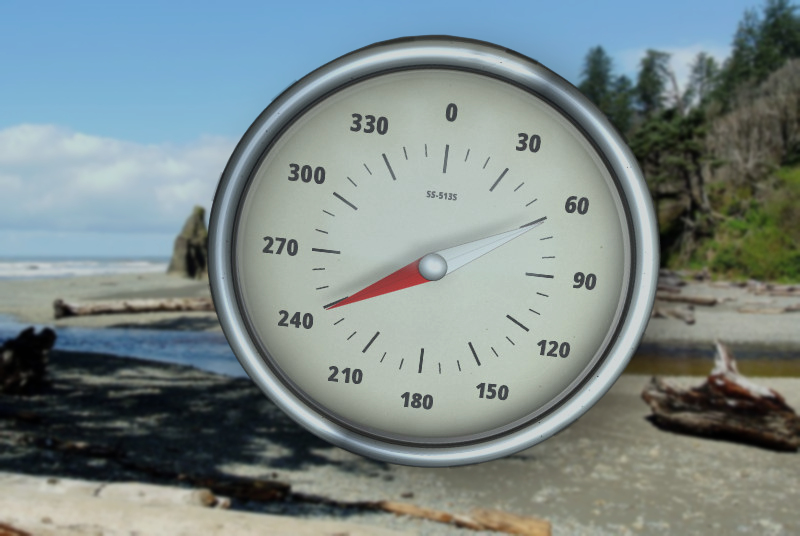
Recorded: 240 °
